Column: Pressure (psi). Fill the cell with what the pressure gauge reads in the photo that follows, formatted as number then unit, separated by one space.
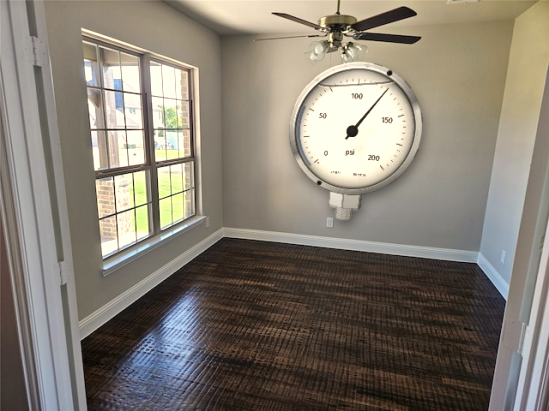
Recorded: 125 psi
